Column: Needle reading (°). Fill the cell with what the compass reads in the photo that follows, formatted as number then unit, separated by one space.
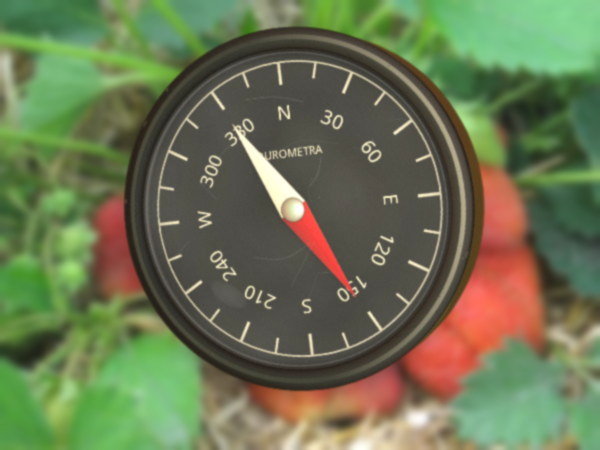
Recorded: 150 °
